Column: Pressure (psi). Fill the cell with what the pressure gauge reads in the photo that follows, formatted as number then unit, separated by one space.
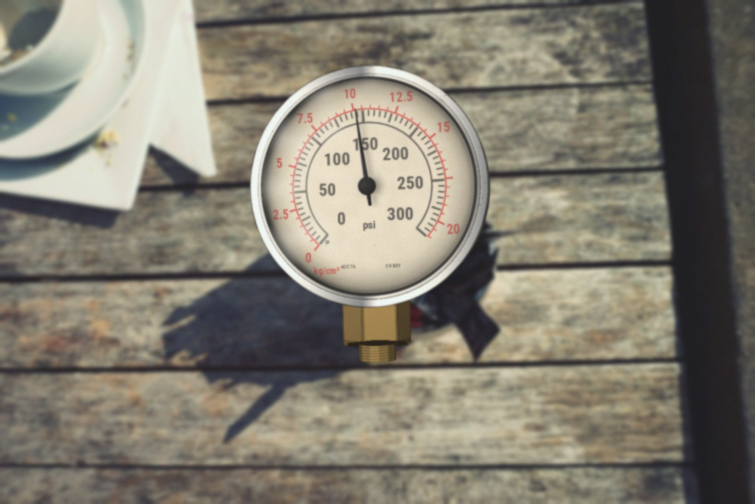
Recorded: 145 psi
